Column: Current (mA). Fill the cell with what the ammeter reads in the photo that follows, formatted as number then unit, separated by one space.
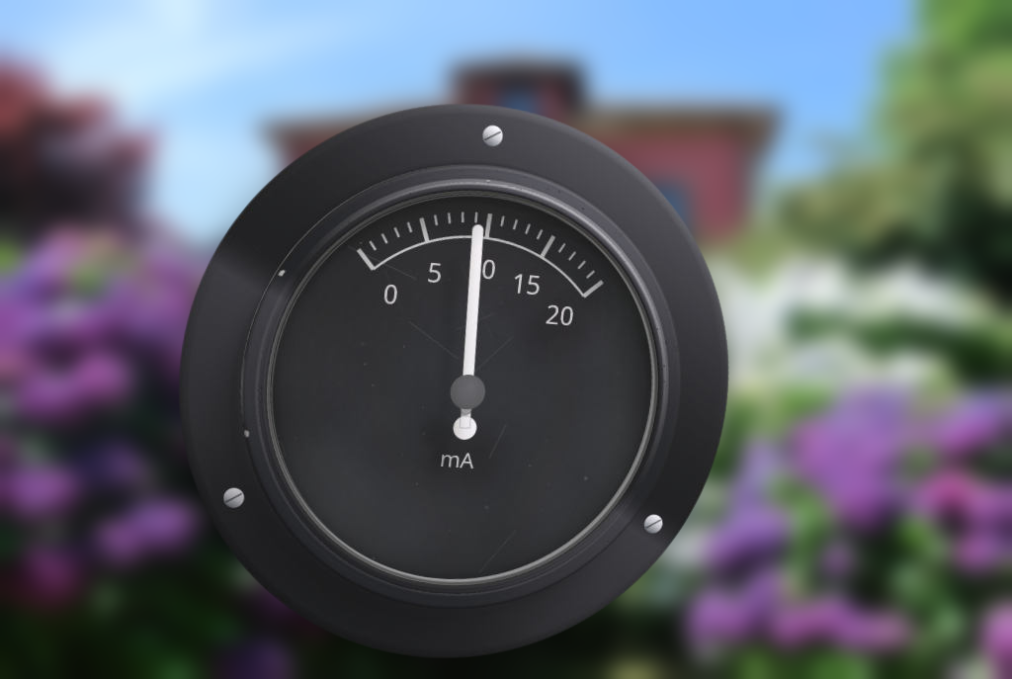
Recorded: 9 mA
